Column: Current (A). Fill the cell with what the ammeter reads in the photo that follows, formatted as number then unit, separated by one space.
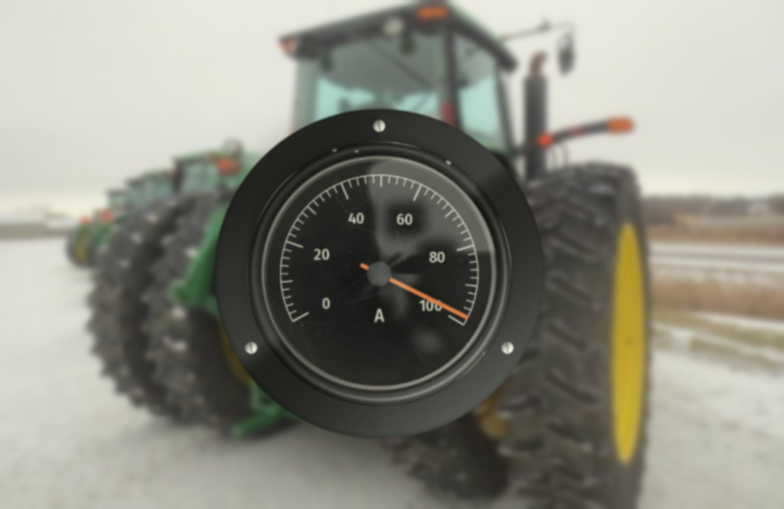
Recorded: 98 A
